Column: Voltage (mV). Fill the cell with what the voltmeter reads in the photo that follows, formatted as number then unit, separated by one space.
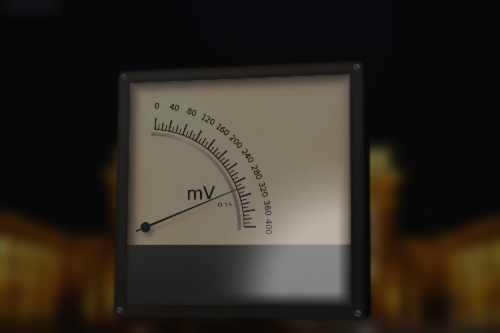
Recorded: 300 mV
